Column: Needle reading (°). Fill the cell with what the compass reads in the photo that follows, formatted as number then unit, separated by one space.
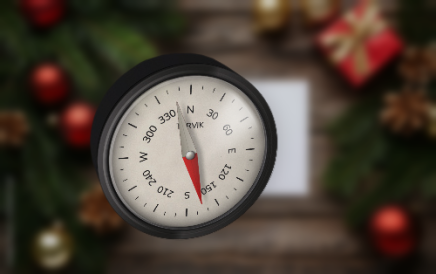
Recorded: 165 °
